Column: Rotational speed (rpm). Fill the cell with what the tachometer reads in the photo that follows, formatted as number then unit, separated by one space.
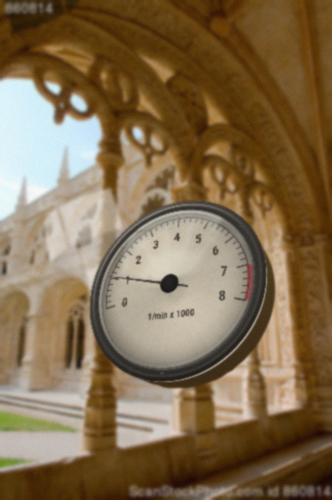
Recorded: 1000 rpm
